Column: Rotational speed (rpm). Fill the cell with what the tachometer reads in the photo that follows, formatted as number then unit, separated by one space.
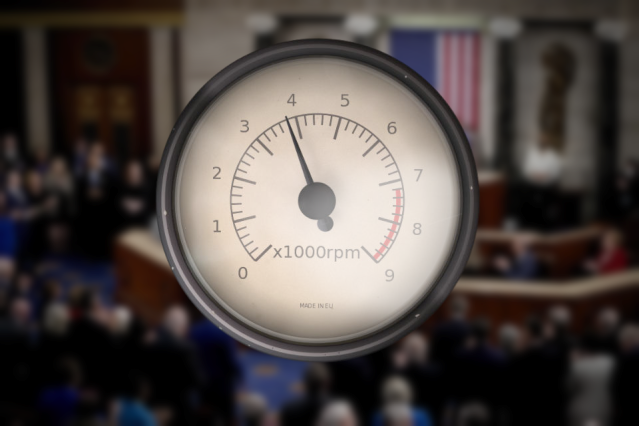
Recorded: 3800 rpm
